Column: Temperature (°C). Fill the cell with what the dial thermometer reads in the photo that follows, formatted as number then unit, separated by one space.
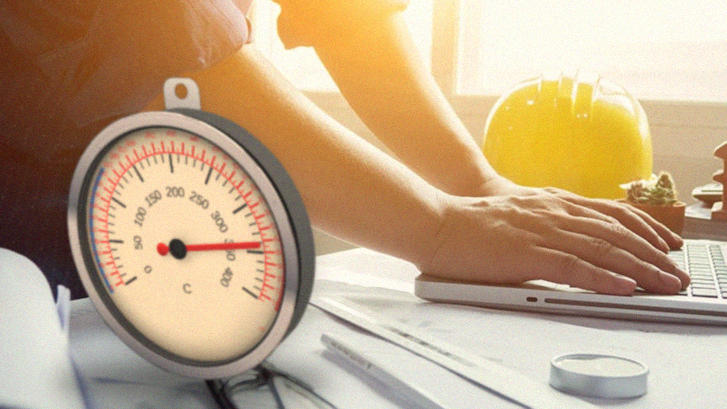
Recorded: 340 °C
